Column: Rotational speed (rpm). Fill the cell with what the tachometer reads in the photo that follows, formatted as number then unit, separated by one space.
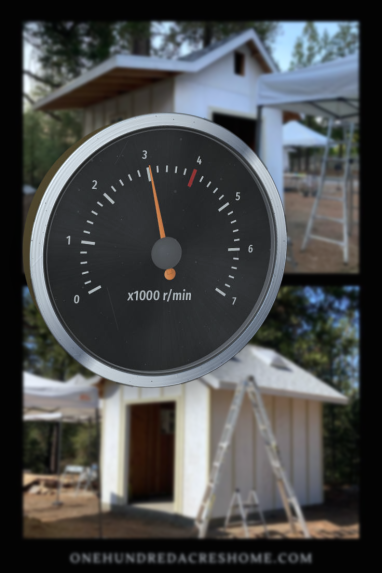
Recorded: 3000 rpm
